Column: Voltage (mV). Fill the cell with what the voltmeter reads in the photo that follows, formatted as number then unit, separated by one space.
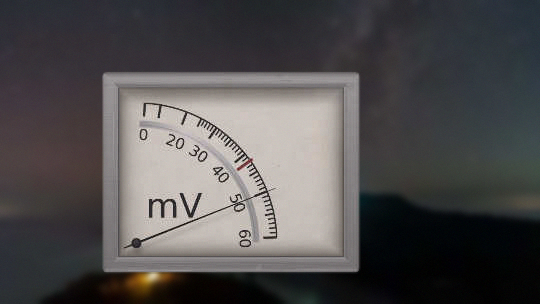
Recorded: 50 mV
